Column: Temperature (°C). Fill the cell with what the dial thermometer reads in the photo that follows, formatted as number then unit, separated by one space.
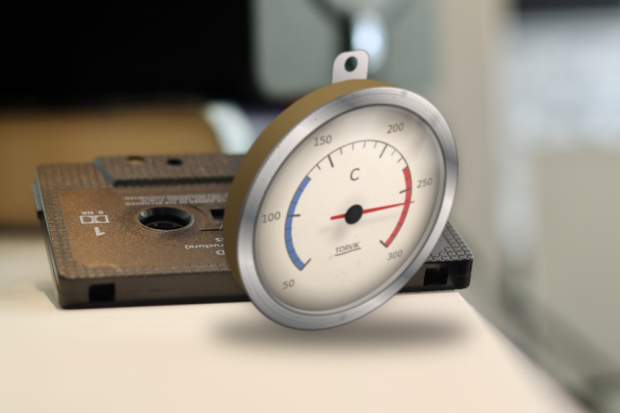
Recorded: 260 °C
